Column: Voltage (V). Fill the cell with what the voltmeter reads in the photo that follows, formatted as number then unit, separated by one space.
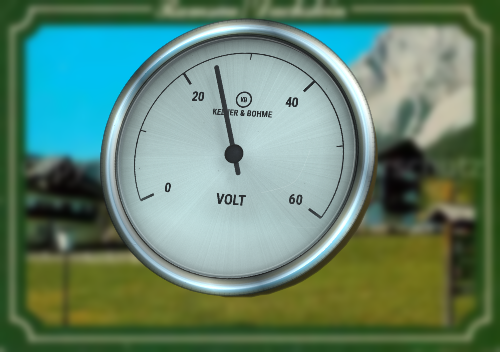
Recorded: 25 V
